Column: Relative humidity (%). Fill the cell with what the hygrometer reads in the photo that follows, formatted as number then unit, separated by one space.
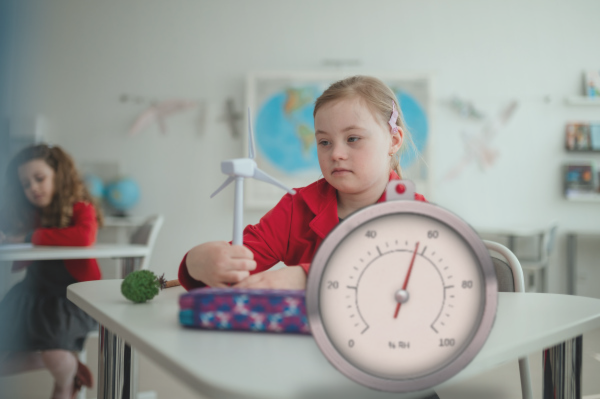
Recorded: 56 %
